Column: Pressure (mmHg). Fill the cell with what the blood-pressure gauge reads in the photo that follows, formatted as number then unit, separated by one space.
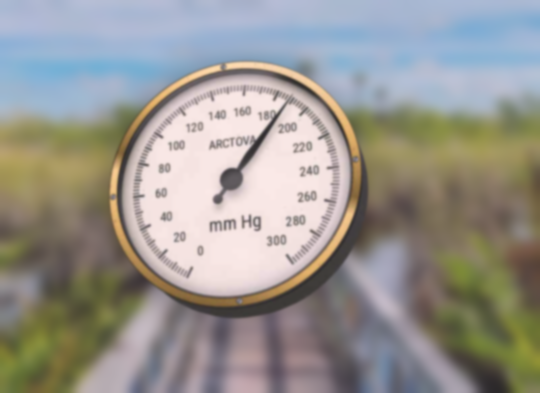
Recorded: 190 mmHg
